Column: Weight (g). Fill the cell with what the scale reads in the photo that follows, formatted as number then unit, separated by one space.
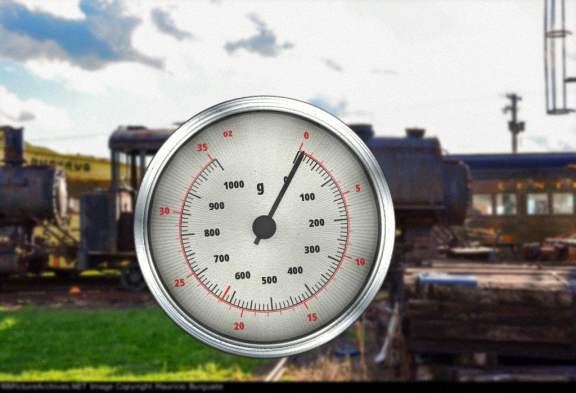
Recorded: 10 g
